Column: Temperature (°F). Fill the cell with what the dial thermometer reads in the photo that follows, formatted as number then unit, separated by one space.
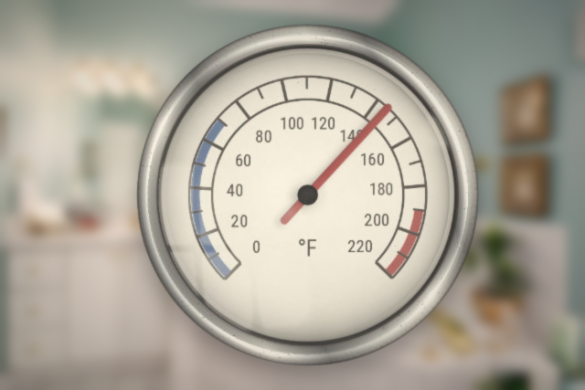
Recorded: 145 °F
